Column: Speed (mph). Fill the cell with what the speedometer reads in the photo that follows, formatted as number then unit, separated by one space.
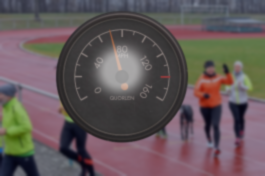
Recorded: 70 mph
